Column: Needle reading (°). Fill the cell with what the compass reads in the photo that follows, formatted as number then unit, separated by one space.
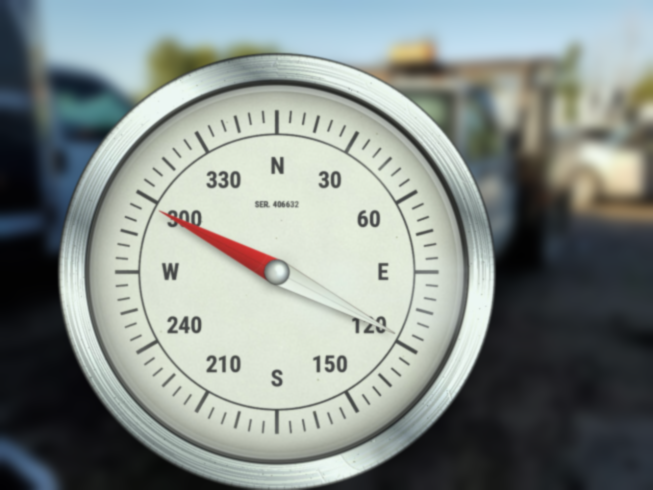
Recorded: 297.5 °
